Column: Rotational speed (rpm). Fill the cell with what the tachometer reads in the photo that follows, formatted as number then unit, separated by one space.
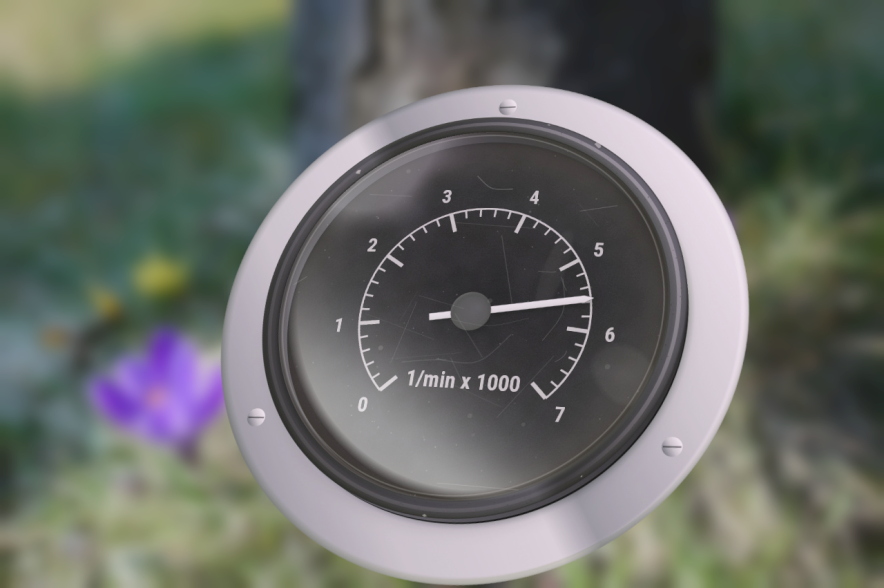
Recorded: 5600 rpm
